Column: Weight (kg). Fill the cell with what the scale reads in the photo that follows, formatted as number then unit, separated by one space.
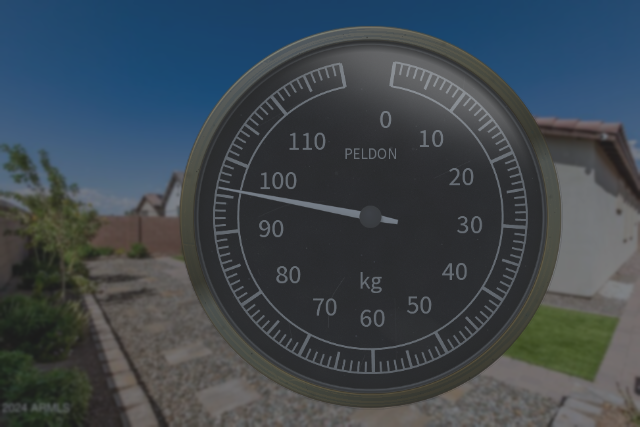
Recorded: 96 kg
